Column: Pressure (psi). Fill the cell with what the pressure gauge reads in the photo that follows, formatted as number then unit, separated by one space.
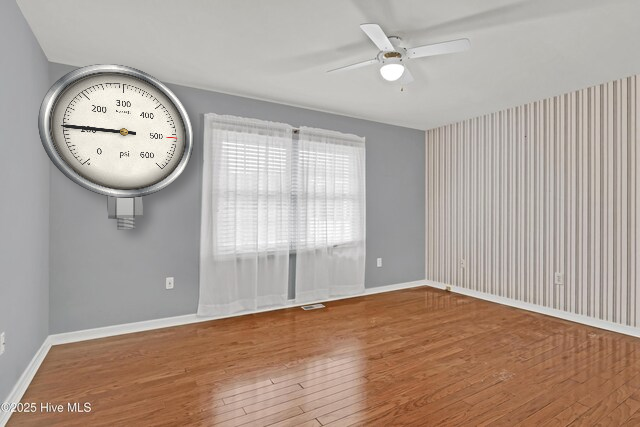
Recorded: 100 psi
